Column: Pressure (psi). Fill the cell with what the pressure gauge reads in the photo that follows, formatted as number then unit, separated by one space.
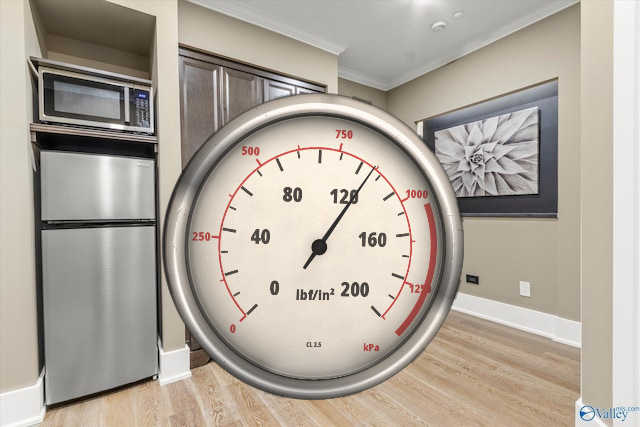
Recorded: 125 psi
